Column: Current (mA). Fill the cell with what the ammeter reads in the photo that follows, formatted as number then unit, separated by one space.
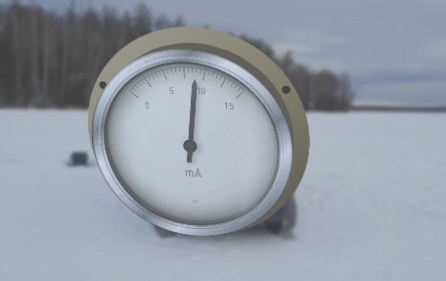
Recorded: 9 mA
